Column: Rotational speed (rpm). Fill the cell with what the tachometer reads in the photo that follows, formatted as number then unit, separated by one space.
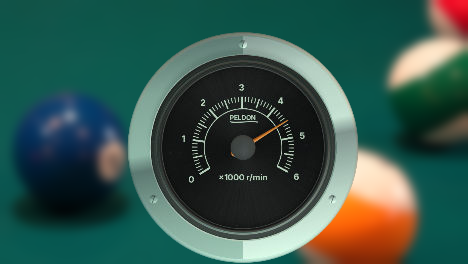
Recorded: 4500 rpm
